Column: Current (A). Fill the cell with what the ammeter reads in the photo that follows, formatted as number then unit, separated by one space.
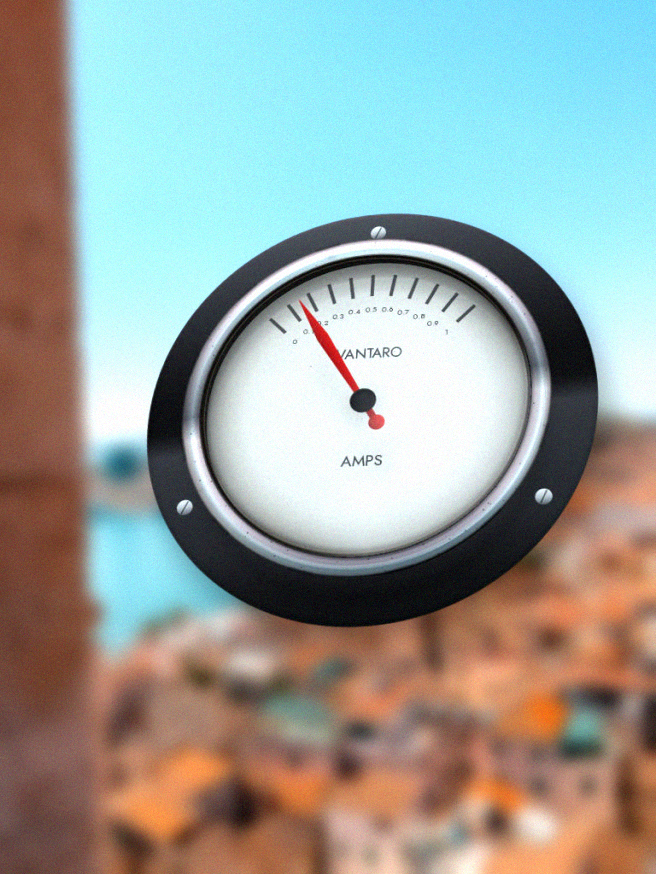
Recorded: 0.15 A
